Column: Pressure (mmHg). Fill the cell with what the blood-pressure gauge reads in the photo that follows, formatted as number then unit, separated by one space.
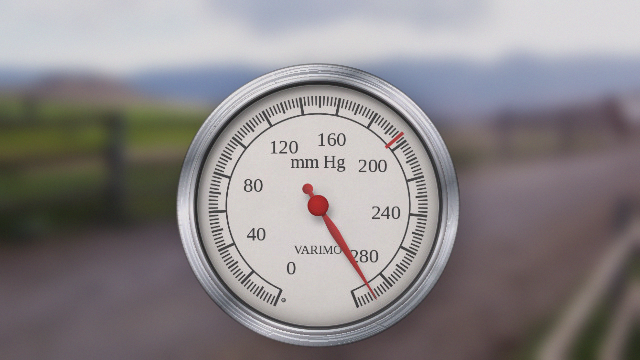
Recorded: 290 mmHg
